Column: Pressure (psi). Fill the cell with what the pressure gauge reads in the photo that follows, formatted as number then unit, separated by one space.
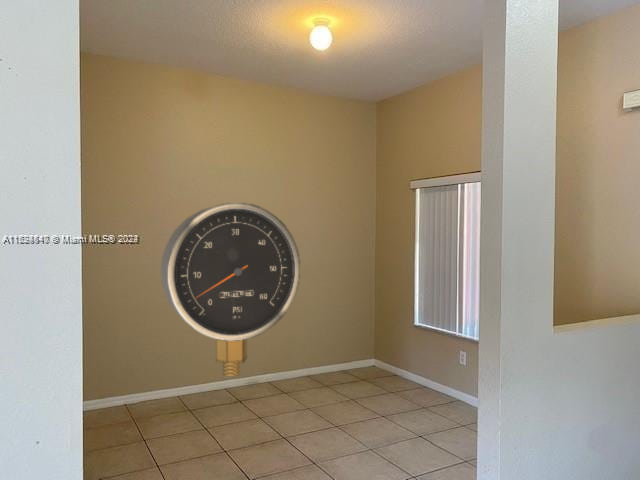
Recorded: 4 psi
